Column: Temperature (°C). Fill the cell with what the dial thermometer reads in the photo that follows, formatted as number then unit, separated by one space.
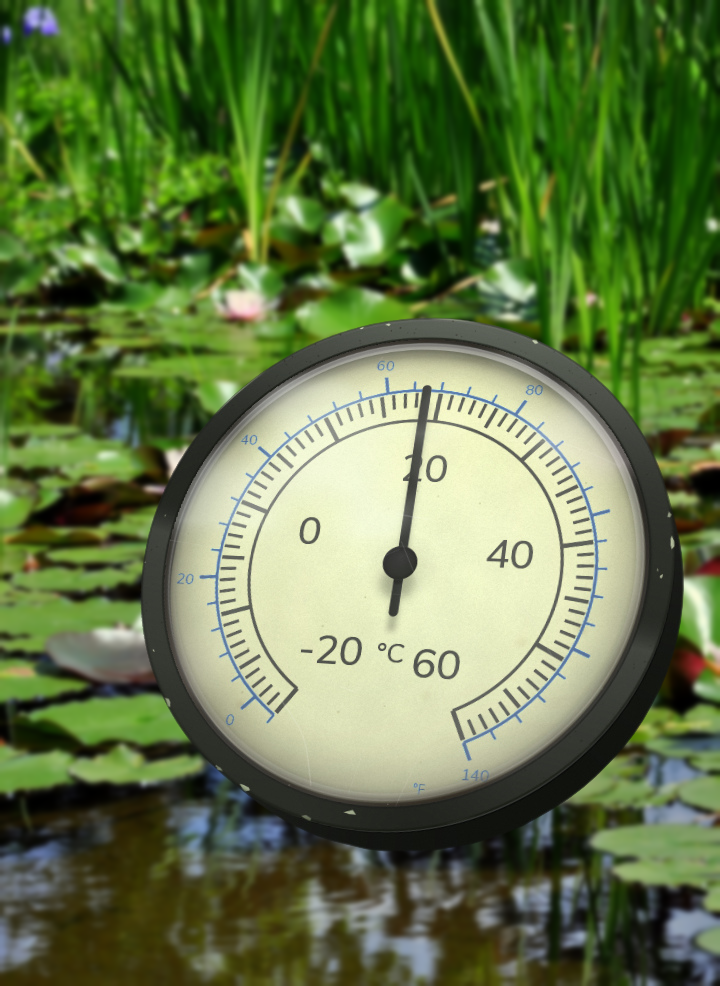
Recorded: 19 °C
